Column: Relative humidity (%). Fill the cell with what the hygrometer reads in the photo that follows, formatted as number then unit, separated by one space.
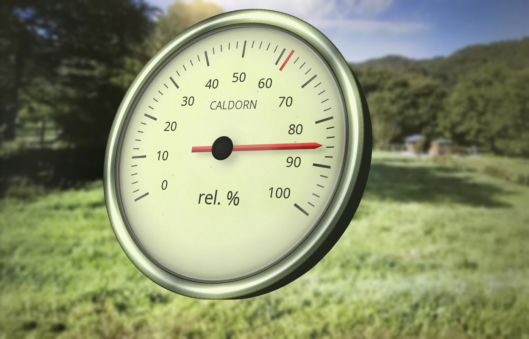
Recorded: 86 %
